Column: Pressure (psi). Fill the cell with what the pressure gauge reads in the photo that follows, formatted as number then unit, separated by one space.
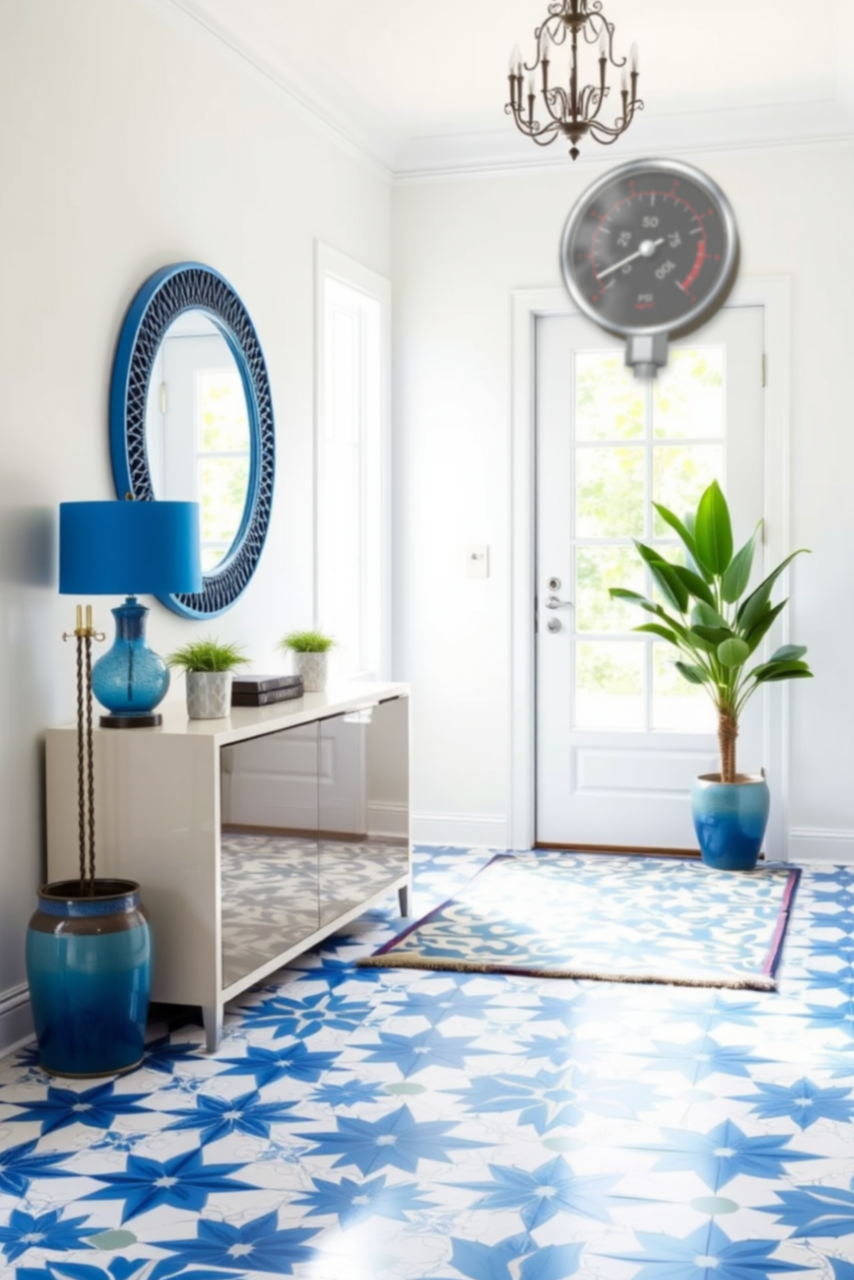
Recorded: 5 psi
